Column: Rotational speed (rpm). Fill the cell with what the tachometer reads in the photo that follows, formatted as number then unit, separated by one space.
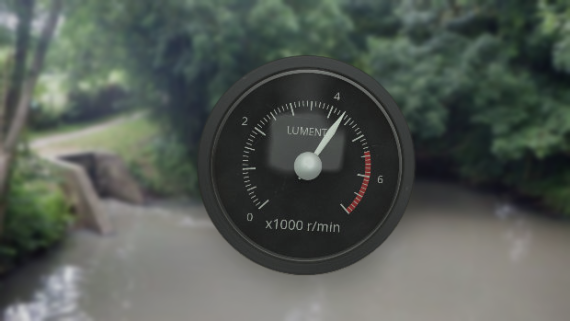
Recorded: 4300 rpm
